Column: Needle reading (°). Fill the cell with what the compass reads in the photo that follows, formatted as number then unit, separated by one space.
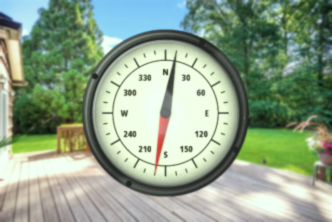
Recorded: 190 °
